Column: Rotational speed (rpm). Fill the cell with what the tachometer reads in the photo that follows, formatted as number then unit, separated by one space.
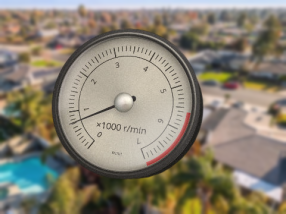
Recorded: 700 rpm
